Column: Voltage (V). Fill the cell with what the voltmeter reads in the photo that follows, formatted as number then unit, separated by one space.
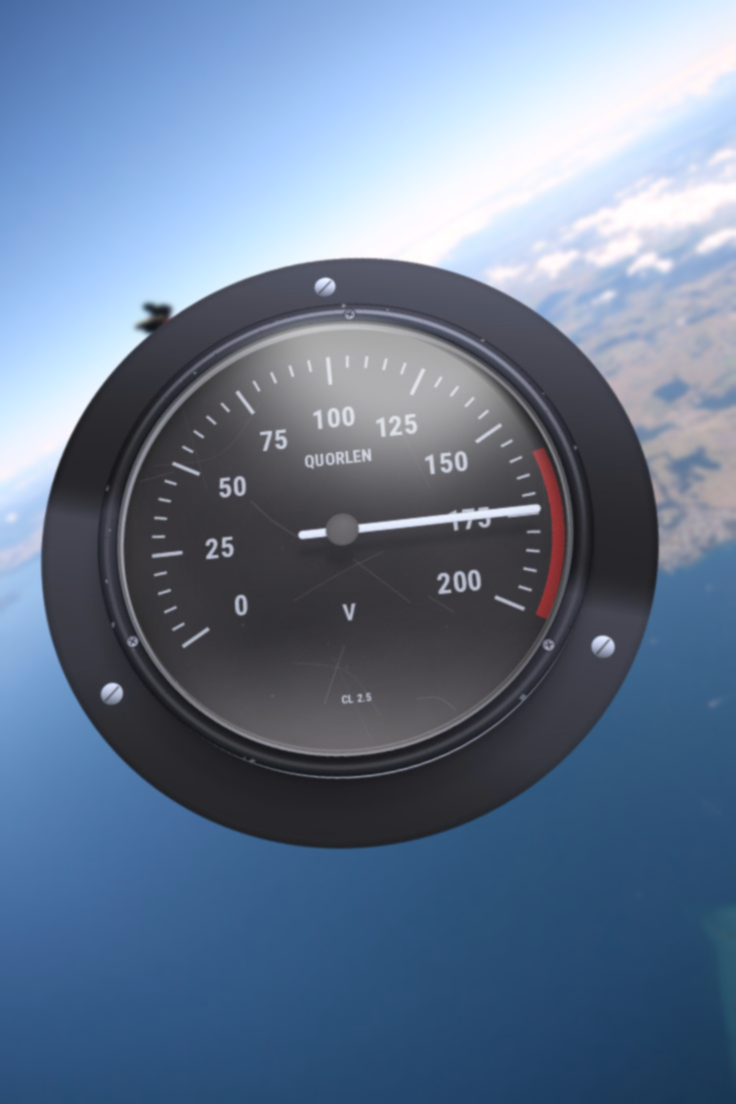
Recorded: 175 V
